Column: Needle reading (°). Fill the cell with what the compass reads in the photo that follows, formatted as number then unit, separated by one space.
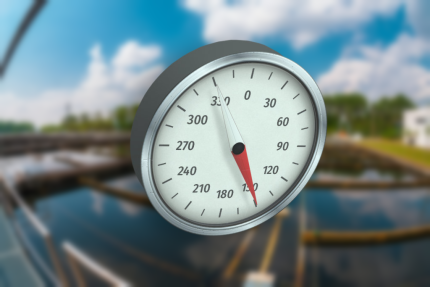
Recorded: 150 °
